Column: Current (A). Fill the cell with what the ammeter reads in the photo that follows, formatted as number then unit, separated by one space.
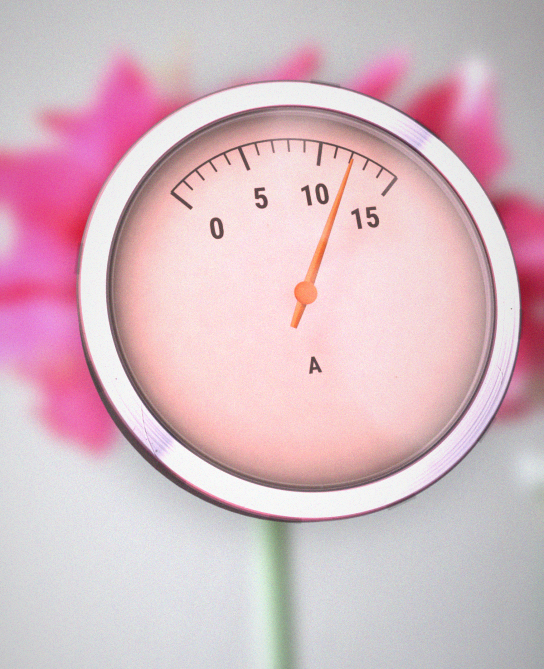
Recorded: 12 A
